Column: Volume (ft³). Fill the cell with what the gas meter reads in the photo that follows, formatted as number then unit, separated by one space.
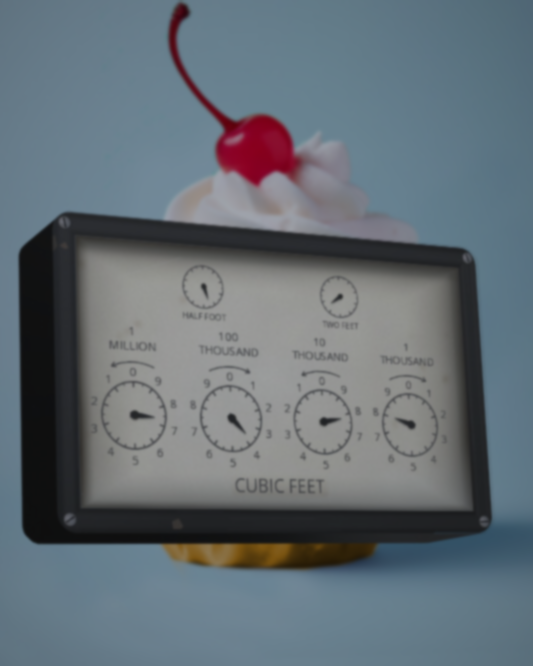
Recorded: 737800 ft³
